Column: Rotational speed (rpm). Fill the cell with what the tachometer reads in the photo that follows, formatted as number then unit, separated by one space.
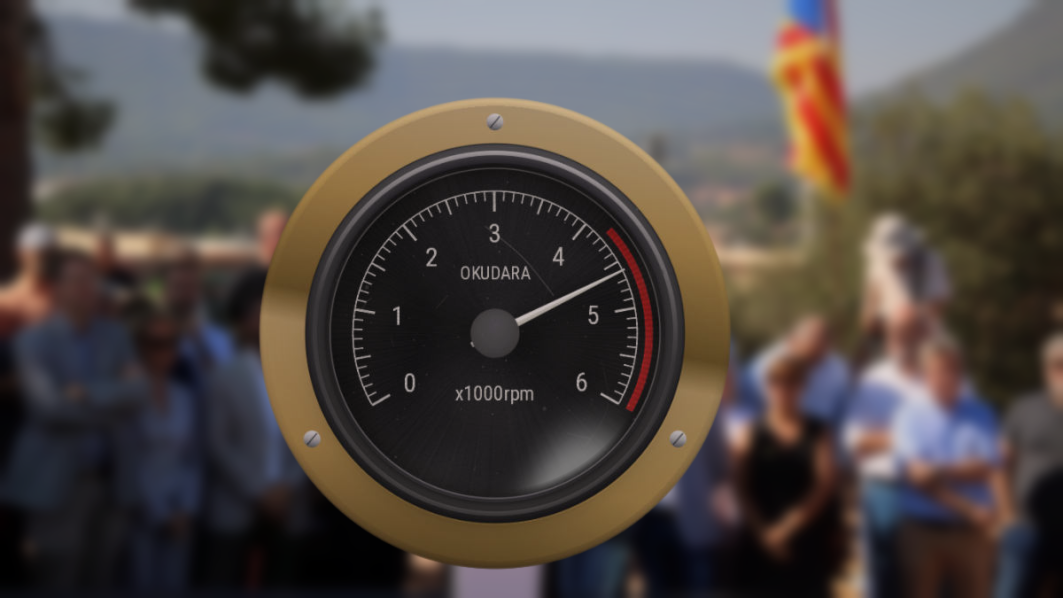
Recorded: 4600 rpm
